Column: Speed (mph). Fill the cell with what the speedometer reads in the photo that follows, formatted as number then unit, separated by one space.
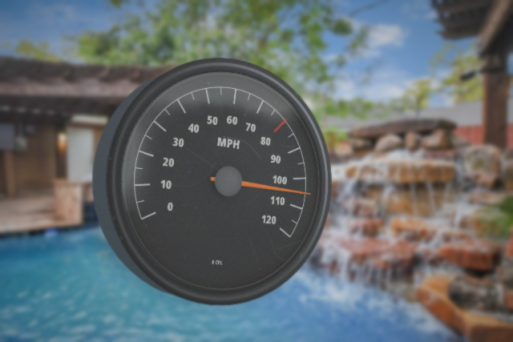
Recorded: 105 mph
